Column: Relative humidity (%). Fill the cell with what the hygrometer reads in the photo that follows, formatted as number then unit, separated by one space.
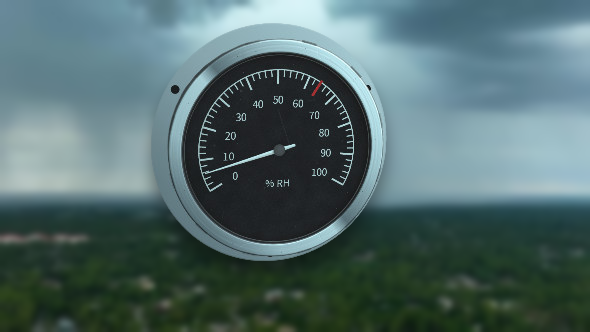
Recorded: 6 %
